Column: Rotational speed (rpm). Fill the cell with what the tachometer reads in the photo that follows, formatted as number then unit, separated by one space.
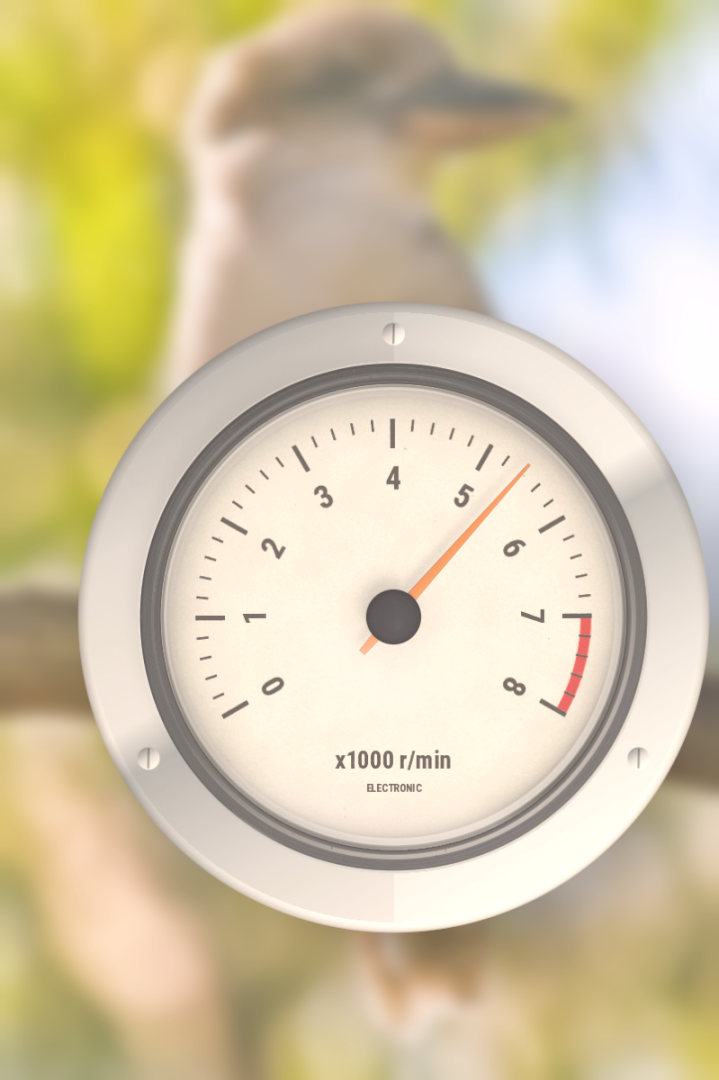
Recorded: 5400 rpm
